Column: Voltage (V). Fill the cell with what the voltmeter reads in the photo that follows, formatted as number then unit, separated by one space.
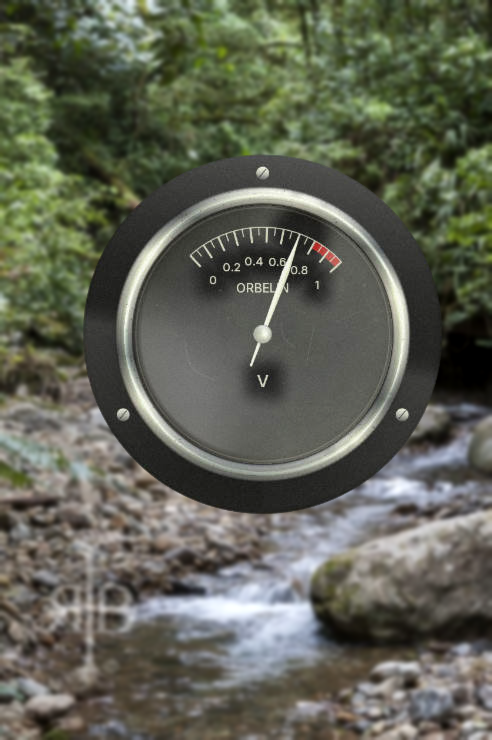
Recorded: 0.7 V
